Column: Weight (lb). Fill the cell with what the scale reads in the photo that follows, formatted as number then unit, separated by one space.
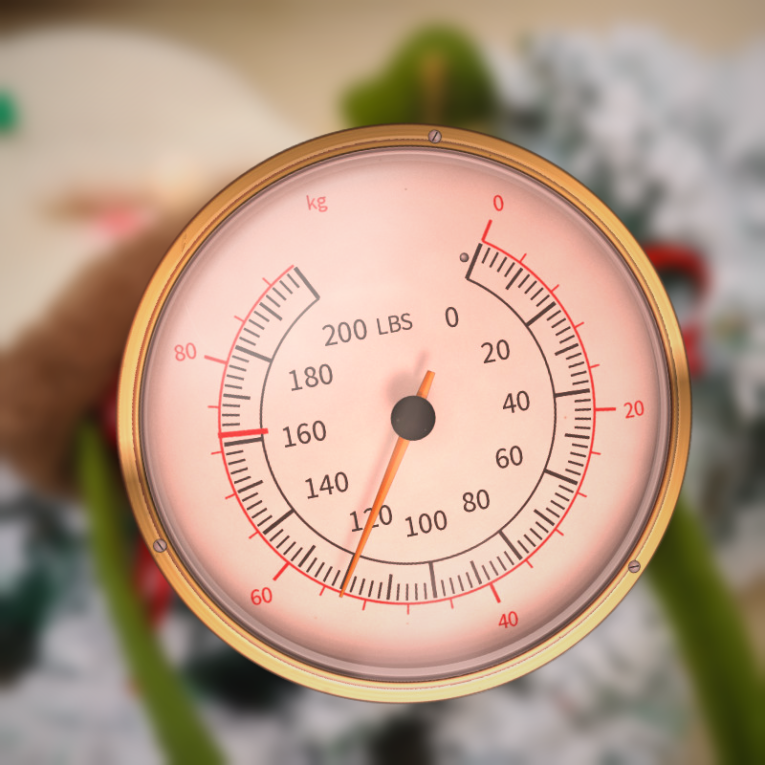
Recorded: 120 lb
